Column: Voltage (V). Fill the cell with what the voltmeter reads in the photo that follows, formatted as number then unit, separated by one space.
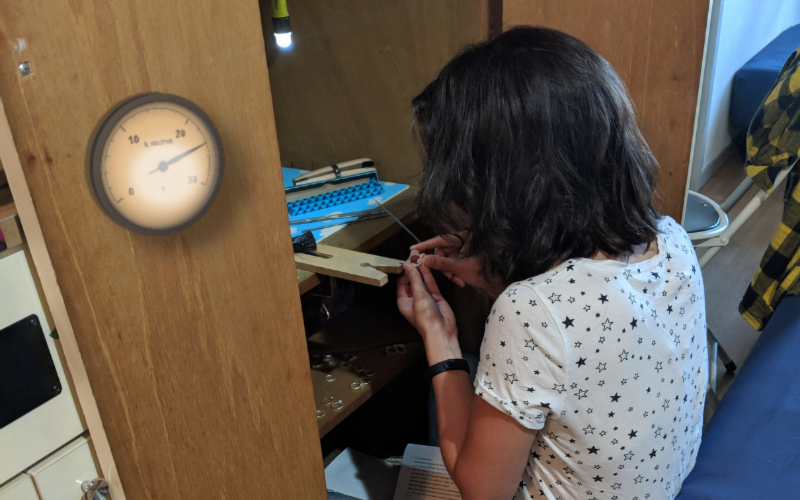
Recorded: 24 V
